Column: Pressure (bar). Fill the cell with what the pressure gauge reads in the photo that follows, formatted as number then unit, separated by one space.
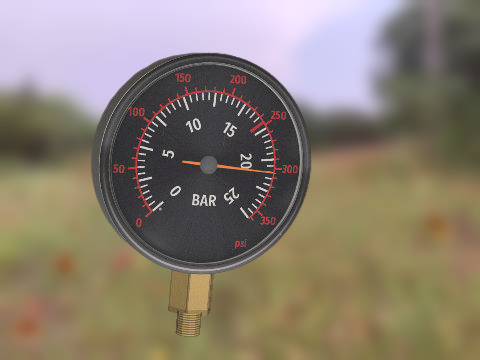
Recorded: 21 bar
